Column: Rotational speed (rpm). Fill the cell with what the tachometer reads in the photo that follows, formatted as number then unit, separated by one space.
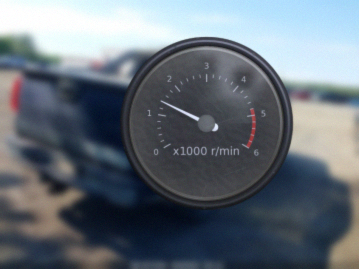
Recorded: 1400 rpm
